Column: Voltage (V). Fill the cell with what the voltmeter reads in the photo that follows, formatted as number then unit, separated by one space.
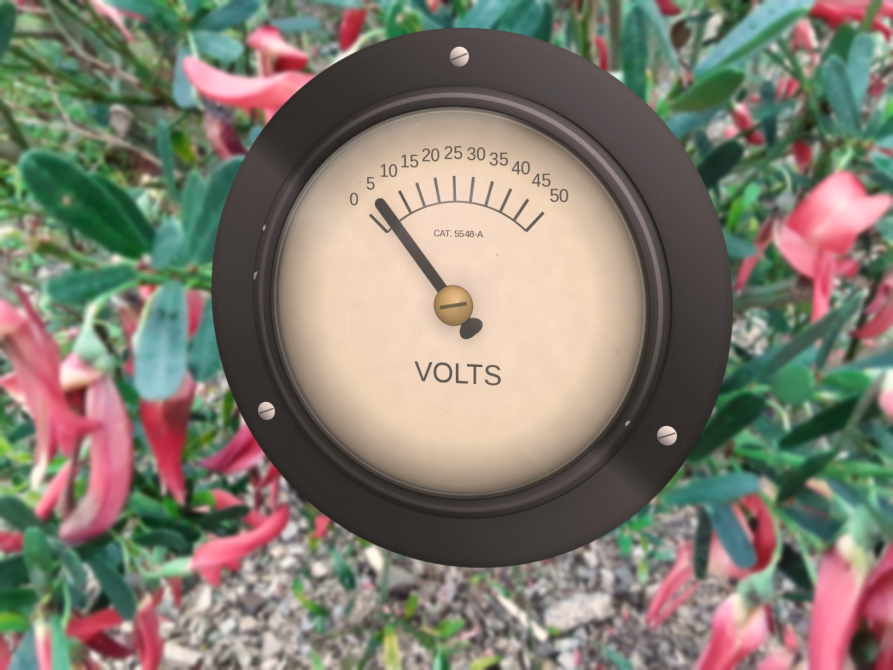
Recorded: 5 V
